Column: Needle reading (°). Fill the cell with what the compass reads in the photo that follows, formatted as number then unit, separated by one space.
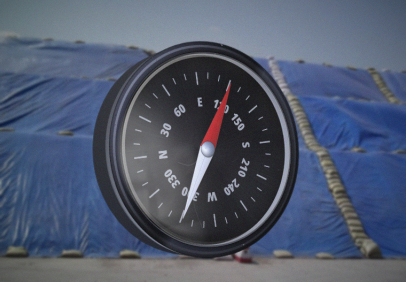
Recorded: 120 °
